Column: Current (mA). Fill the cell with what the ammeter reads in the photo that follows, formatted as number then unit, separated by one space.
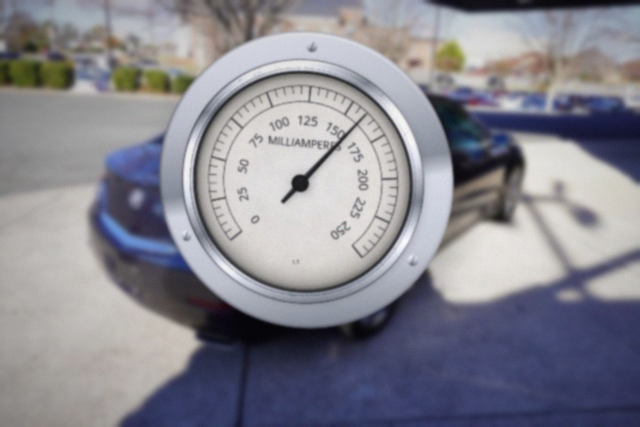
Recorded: 160 mA
